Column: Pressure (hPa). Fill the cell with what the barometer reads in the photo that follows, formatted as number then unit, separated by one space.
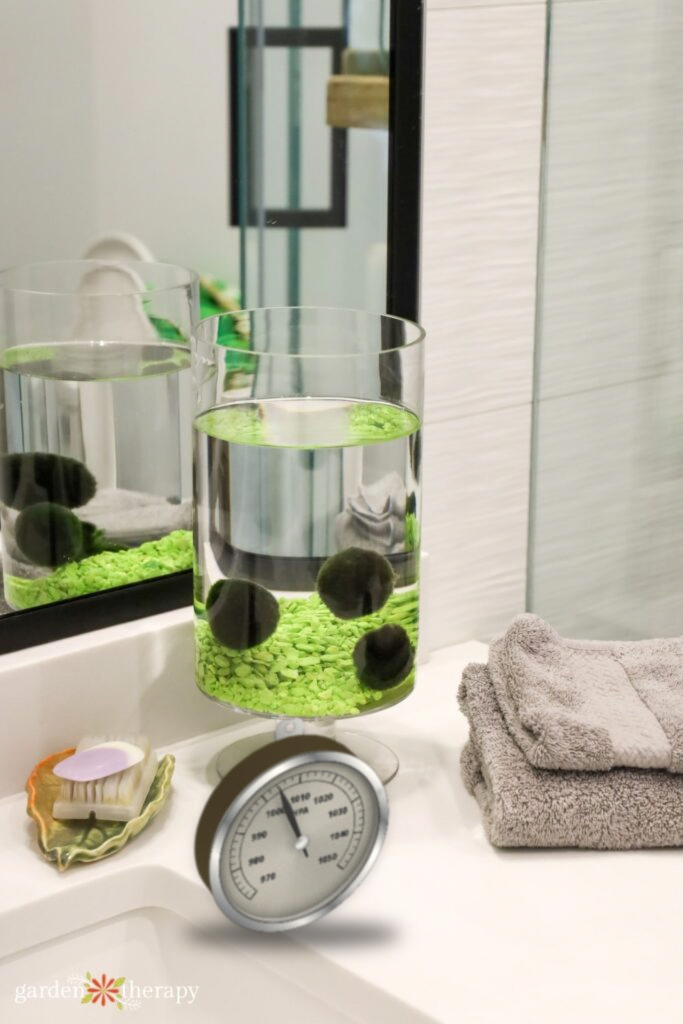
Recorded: 1004 hPa
